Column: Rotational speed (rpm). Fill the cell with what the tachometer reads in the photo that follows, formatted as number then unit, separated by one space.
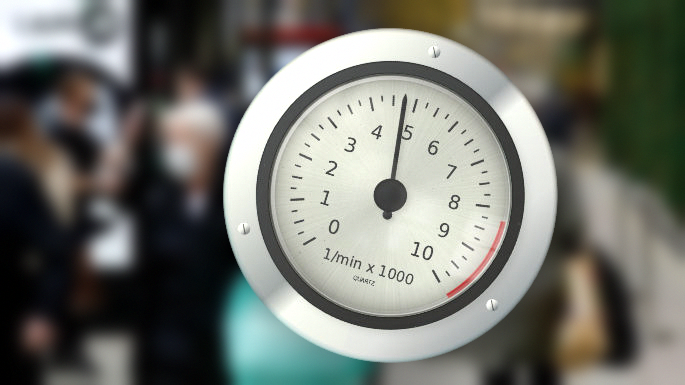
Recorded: 4750 rpm
